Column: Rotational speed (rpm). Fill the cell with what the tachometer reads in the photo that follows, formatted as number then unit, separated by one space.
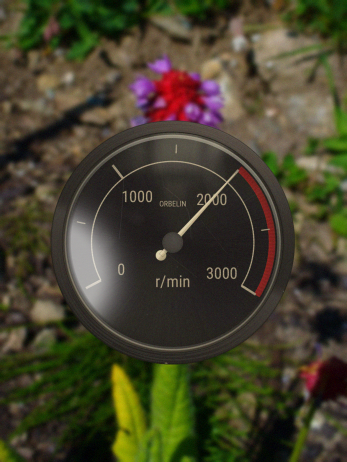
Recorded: 2000 rpm
